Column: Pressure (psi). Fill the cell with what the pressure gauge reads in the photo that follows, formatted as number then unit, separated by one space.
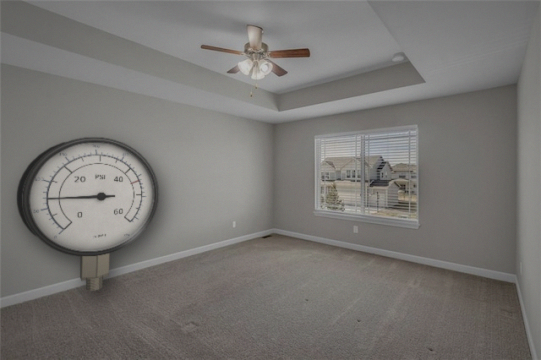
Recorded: 10 psi
